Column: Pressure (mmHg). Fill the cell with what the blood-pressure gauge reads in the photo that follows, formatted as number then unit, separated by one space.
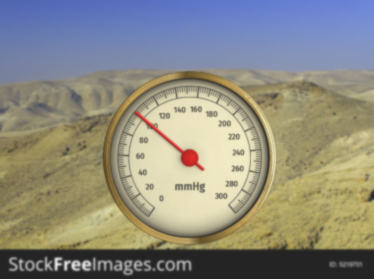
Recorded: 100 mmHg
